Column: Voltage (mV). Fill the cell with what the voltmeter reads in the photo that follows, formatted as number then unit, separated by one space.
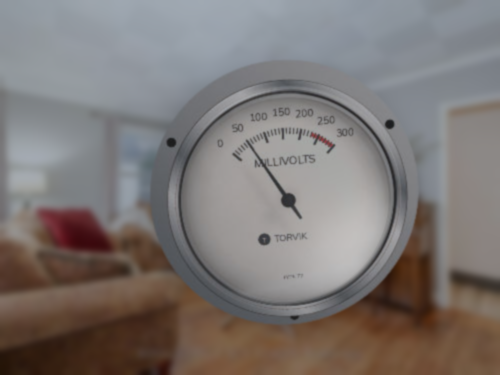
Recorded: 50 mV
